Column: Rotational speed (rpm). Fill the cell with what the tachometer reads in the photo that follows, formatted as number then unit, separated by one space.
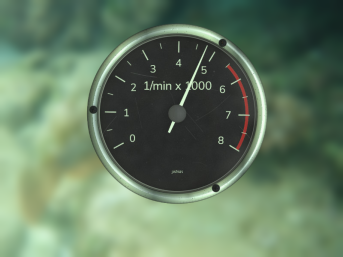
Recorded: 4750 rpm
